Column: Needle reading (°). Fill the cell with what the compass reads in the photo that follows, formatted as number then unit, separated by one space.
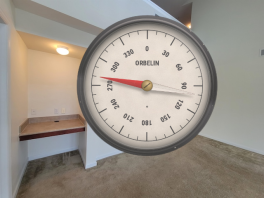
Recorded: 280 °
